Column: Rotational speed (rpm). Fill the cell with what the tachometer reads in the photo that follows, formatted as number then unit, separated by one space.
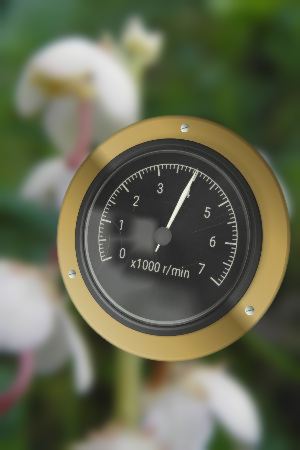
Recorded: 4000 rpm
